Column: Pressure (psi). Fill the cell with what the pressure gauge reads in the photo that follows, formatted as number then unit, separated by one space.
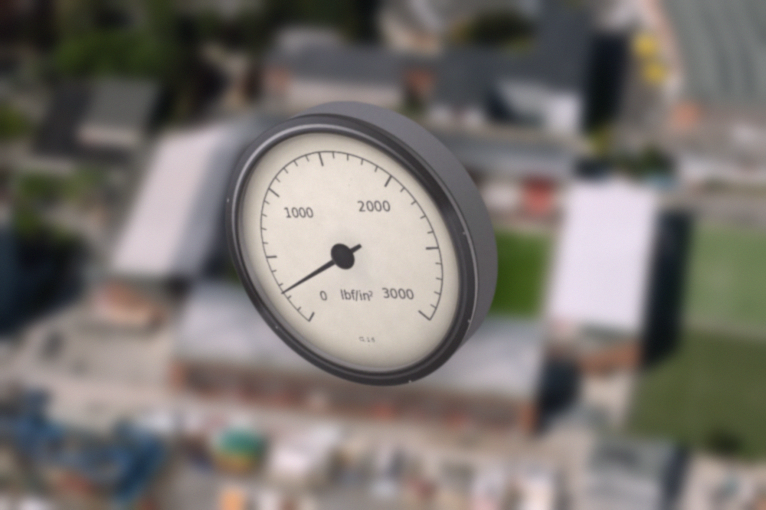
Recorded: 250 psi
